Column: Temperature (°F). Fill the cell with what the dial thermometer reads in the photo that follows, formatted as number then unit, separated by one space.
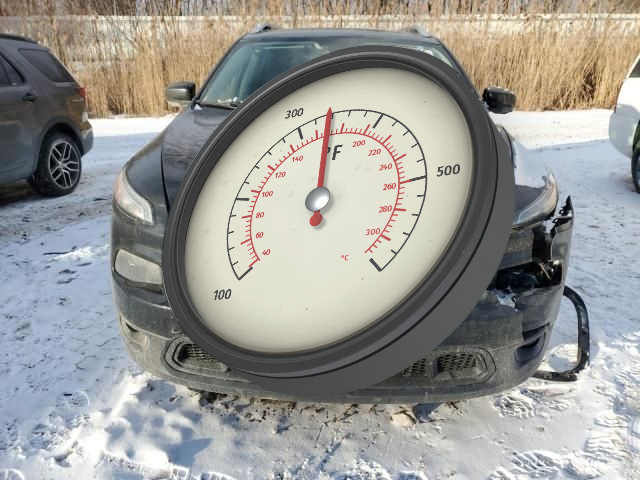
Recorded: 340 °F
